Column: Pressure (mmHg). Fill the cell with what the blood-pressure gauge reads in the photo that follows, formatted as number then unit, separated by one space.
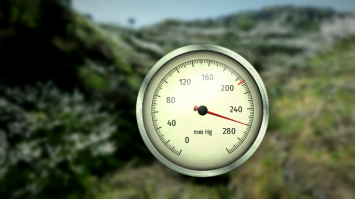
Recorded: 260 mmHg
